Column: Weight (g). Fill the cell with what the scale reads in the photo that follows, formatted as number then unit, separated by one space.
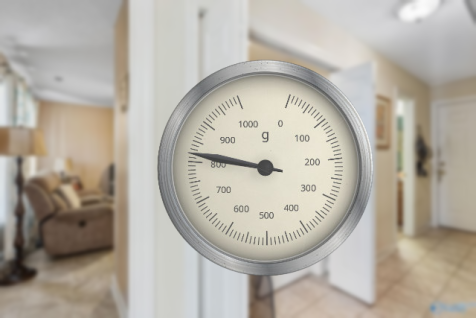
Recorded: 820 g
